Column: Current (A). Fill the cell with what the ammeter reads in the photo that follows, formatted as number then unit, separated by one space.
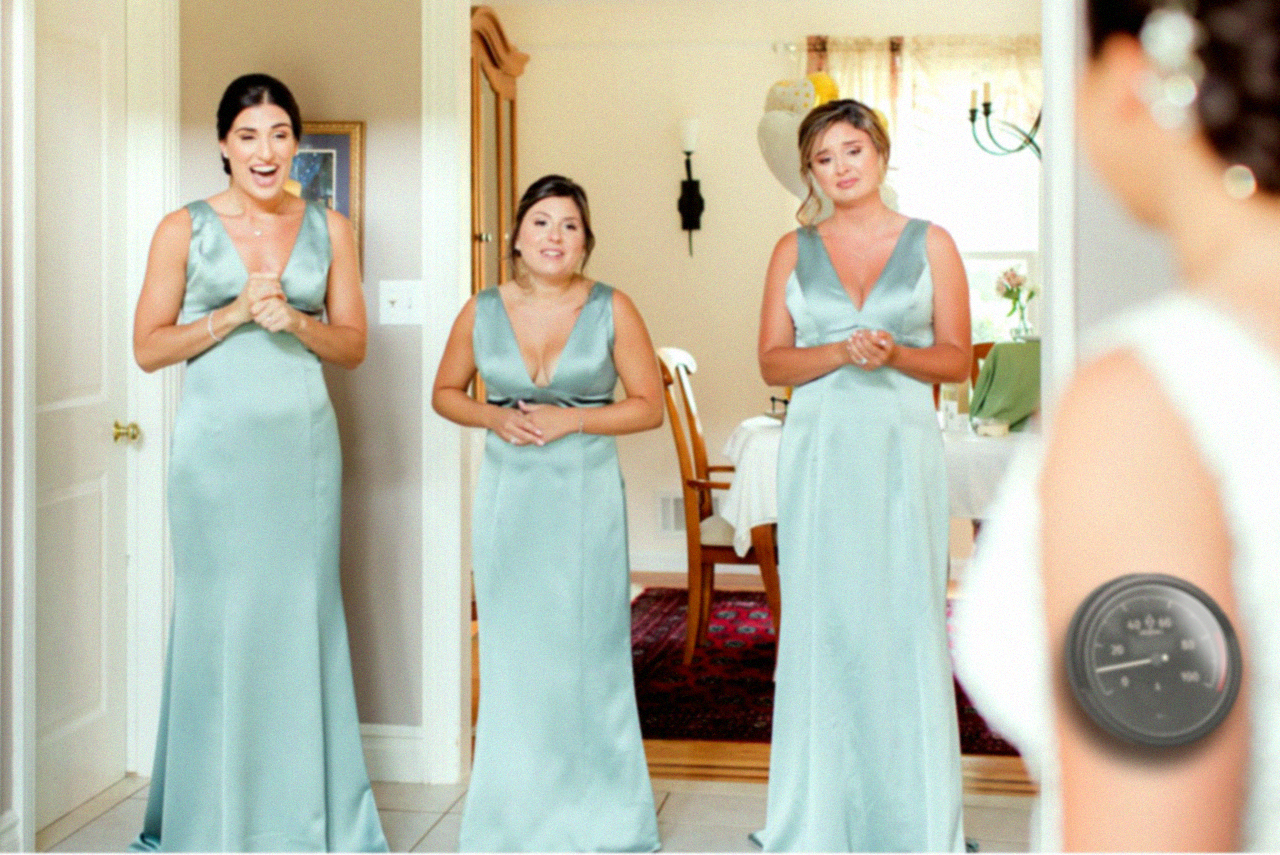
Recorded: 10 A
